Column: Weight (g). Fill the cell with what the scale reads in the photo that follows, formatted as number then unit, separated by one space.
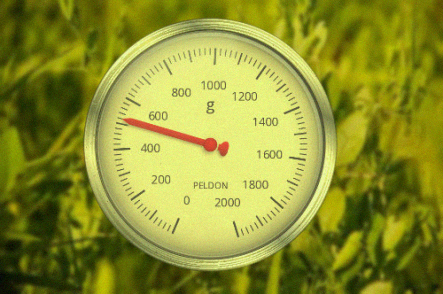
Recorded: 520 g
